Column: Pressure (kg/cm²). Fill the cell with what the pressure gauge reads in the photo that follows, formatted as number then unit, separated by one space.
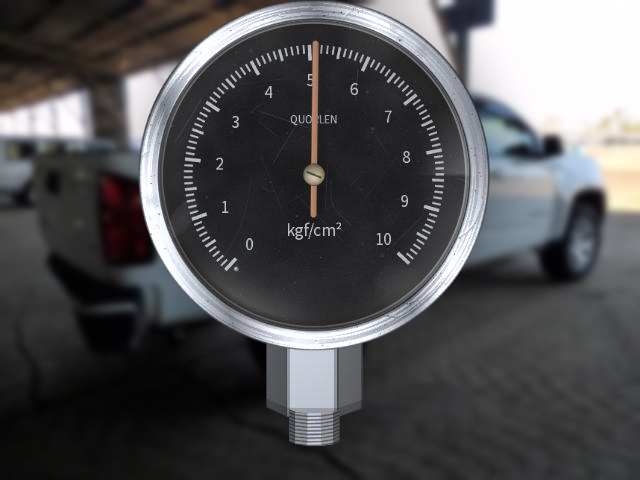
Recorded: 5.1 kg/cm²
